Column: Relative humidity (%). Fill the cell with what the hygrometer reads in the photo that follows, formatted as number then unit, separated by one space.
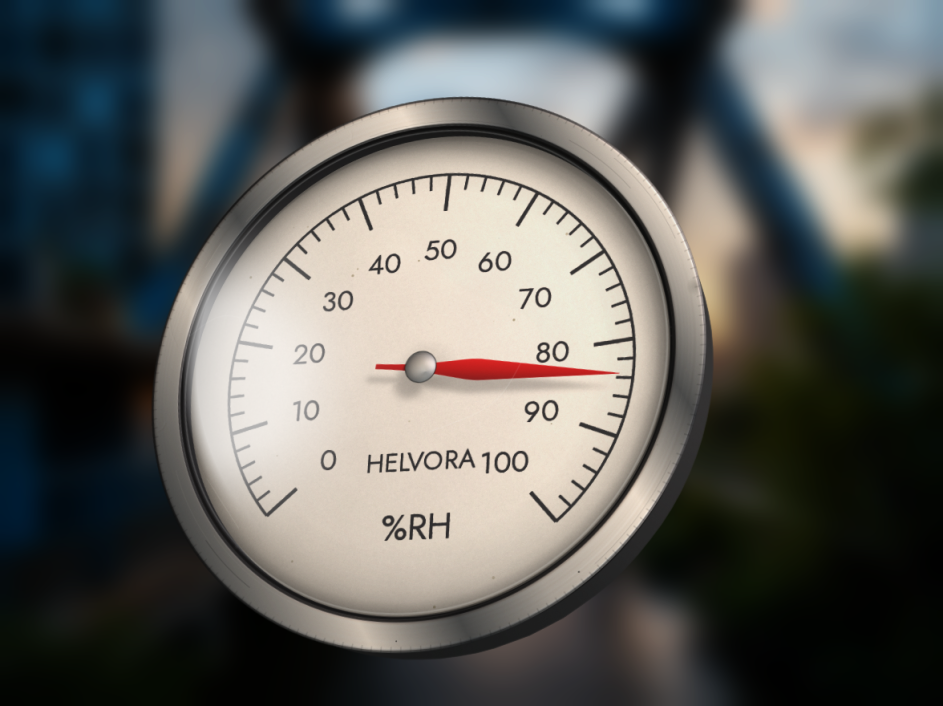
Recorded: 84 %
